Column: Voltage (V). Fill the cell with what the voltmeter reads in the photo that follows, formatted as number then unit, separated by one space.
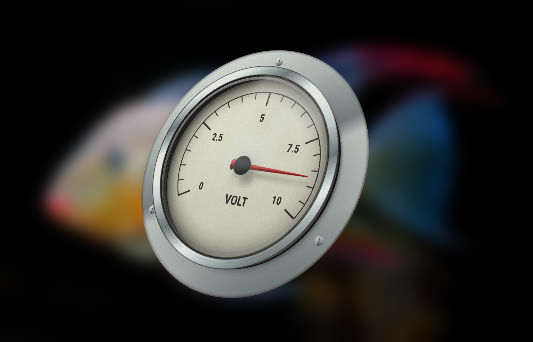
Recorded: 8.75 V
